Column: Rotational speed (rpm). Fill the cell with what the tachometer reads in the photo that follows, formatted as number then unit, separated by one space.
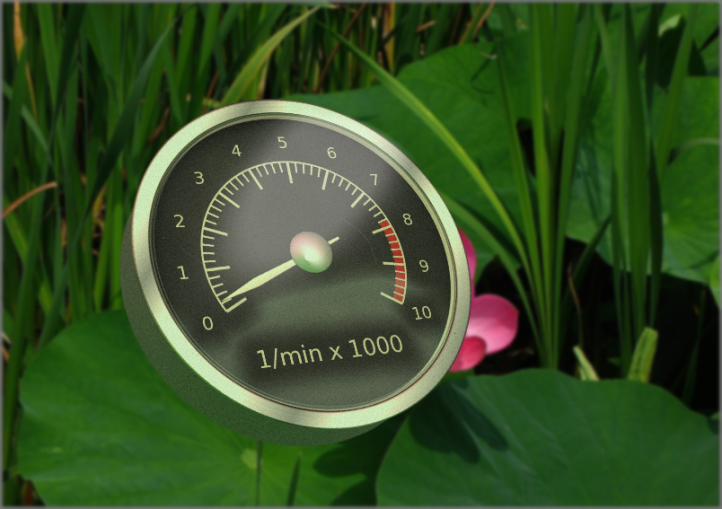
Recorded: 200 rpm
